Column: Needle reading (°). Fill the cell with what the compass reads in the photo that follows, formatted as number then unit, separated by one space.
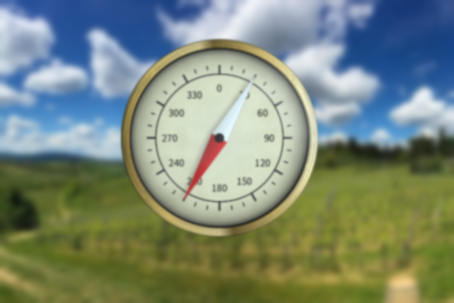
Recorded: 210 °
